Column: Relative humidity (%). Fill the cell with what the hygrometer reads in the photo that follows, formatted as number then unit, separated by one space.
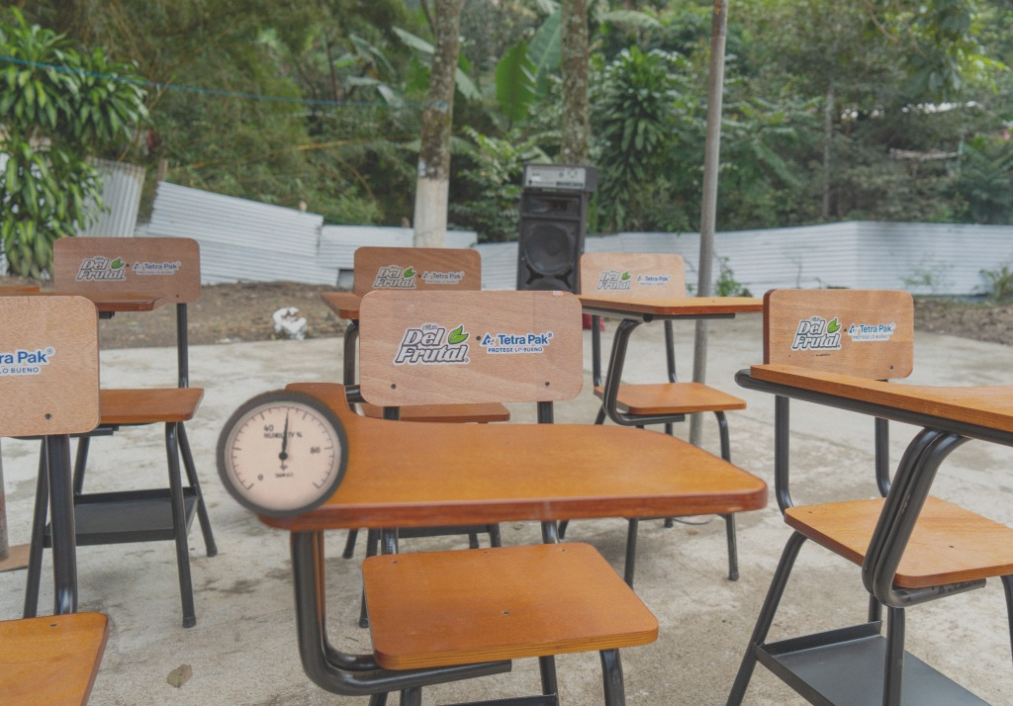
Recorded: 52 %
